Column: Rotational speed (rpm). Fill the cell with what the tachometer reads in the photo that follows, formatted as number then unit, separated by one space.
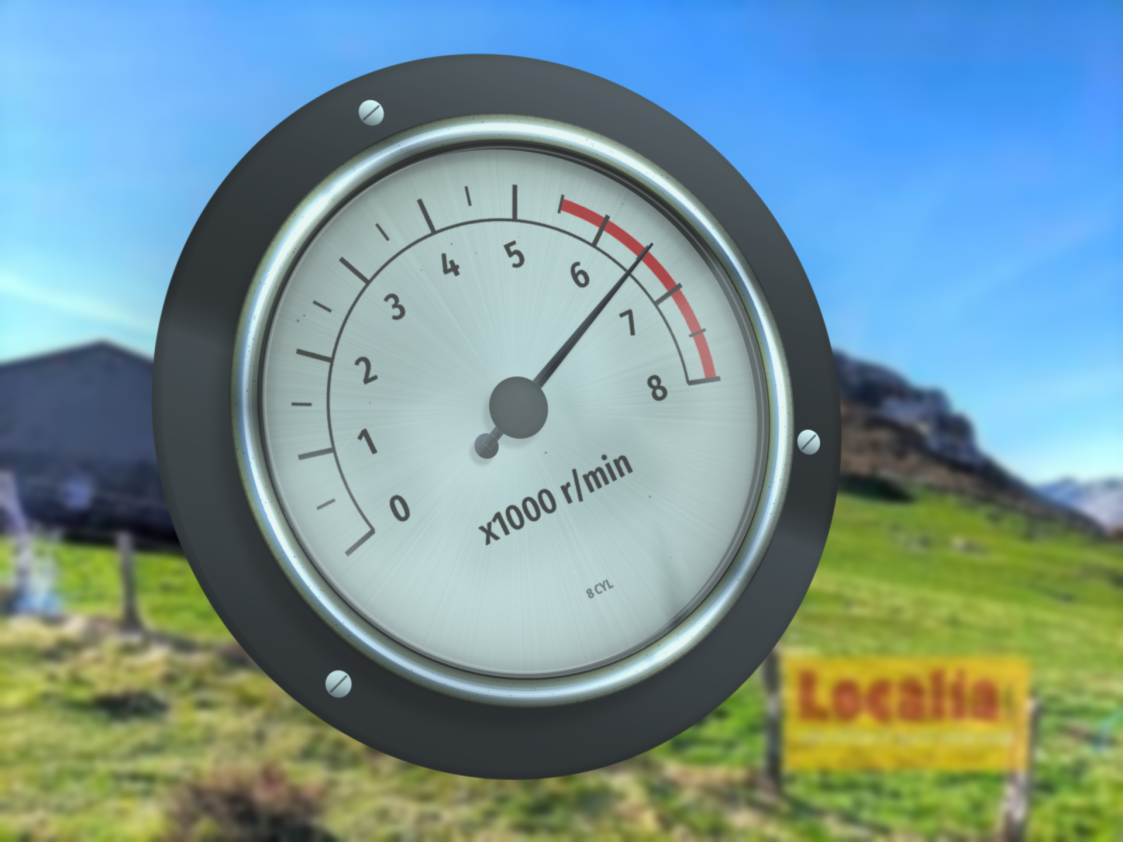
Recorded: 6500 rpm
